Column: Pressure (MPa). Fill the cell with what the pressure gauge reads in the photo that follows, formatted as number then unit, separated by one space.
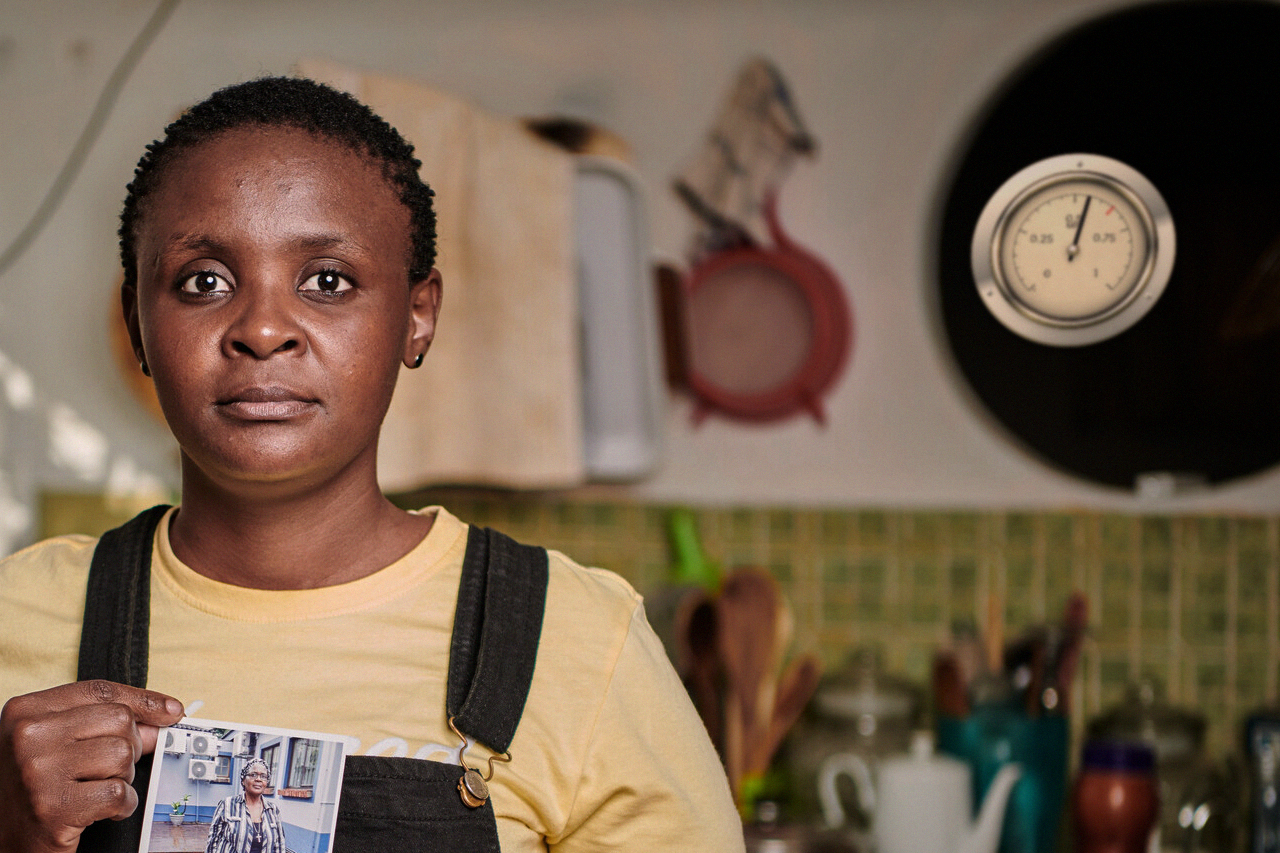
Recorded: 0.55 MPa
